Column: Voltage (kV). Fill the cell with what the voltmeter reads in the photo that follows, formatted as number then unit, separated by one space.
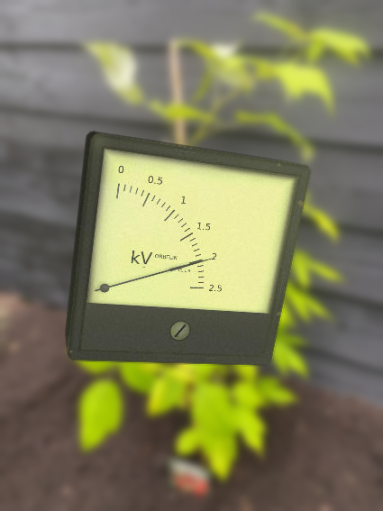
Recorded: 2 kV
